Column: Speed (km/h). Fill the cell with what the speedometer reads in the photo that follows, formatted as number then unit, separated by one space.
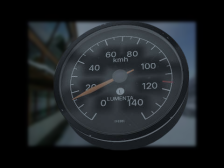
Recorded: 15 km/h
